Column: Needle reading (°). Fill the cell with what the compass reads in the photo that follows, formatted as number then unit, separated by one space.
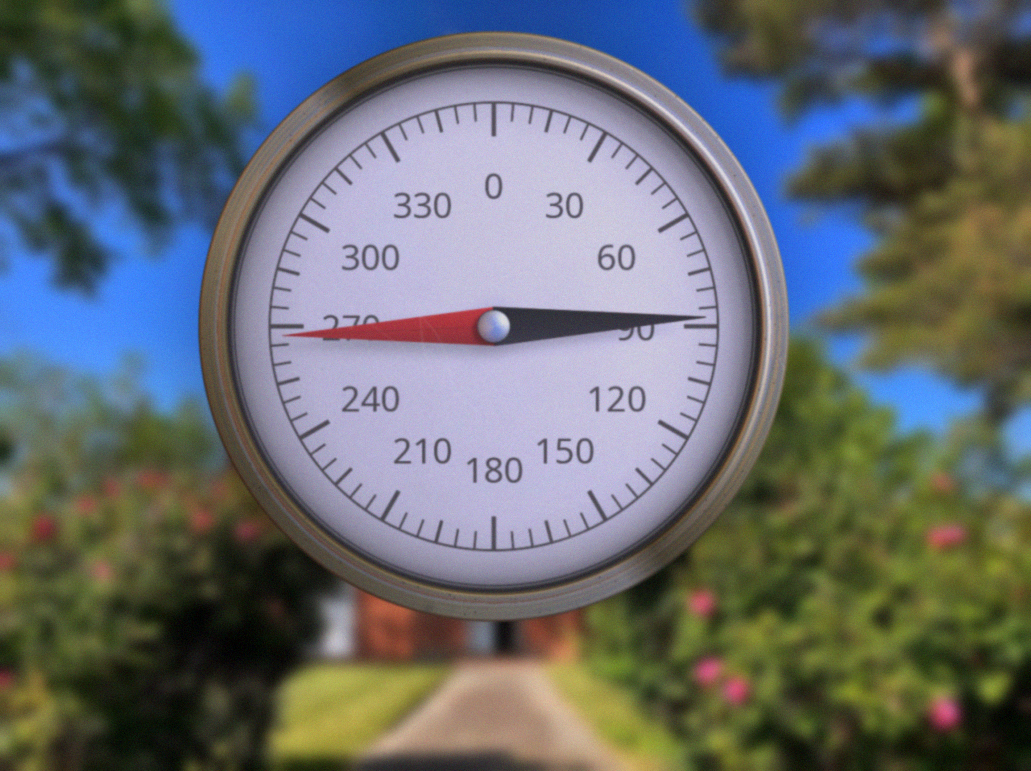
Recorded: 267.5 °
